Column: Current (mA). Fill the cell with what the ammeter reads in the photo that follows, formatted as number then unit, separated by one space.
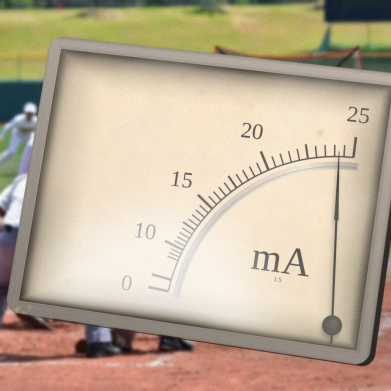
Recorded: 24.25 mA
